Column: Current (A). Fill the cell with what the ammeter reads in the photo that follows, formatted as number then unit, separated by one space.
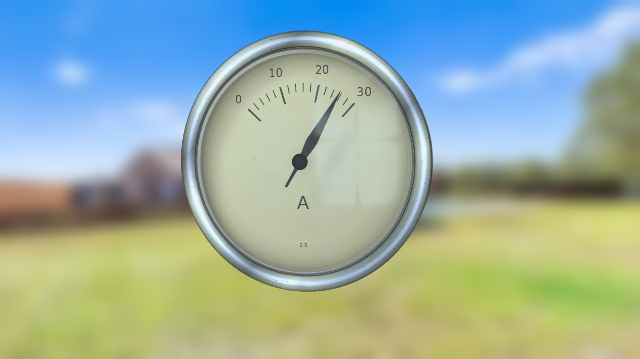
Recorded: 26 A
